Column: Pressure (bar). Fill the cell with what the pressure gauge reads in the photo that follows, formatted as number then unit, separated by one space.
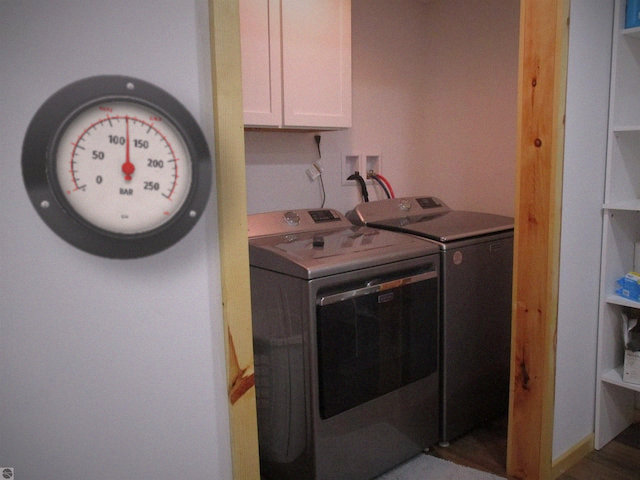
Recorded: 120 bar
